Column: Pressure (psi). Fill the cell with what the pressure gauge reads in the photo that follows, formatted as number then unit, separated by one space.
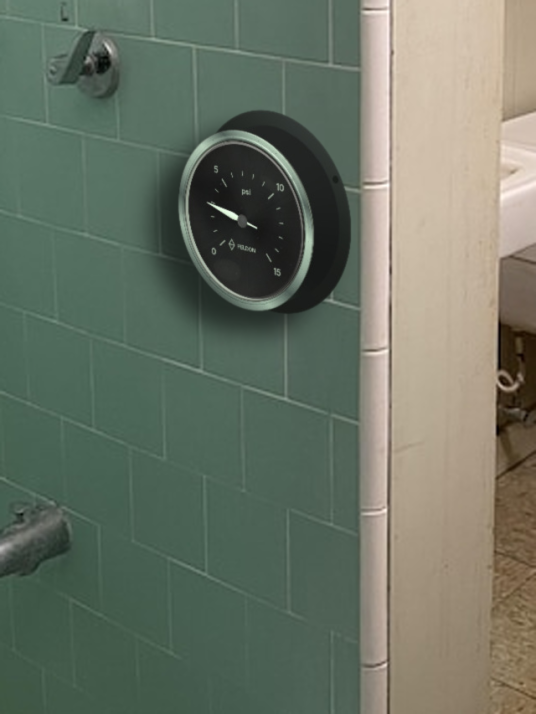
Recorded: 3 psi
